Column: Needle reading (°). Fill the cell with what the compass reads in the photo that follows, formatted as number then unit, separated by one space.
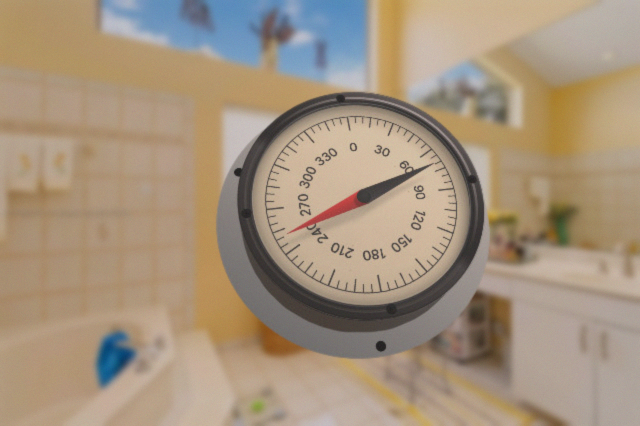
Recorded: 250 °
